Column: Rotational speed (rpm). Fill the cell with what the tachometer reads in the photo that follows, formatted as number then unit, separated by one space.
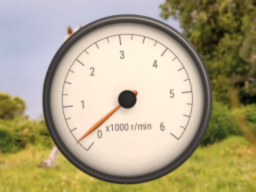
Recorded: 250 rpm
